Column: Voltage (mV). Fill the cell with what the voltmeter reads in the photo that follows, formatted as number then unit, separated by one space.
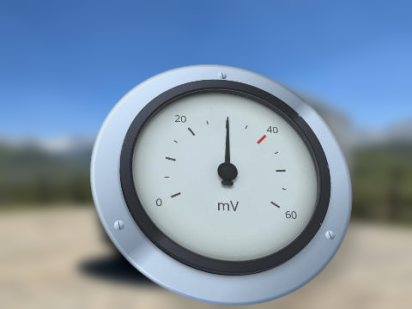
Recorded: 30 mV
